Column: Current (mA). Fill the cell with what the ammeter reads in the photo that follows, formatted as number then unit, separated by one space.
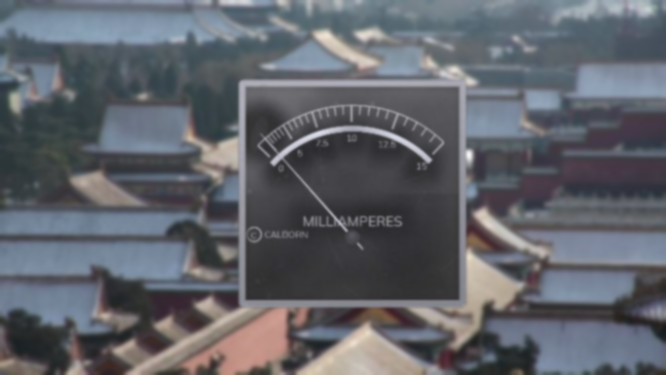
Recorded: 2.5 mA
